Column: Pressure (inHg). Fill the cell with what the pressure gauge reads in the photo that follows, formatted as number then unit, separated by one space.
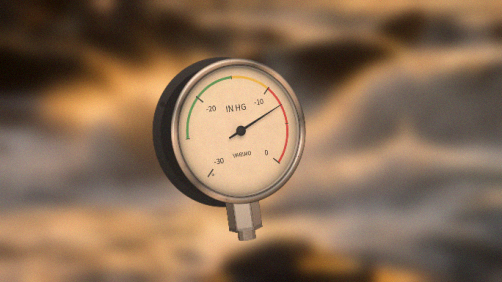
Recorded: -7.5 inHg
